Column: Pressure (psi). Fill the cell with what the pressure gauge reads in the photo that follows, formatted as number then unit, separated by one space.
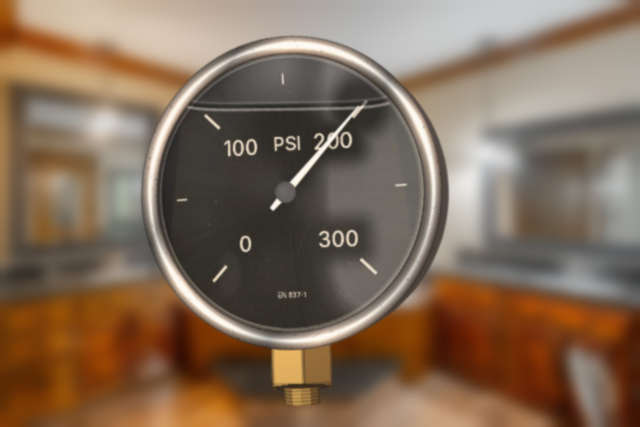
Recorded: 200 psi
